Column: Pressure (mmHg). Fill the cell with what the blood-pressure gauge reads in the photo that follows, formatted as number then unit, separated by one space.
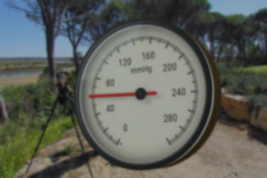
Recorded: 60 mmHg
